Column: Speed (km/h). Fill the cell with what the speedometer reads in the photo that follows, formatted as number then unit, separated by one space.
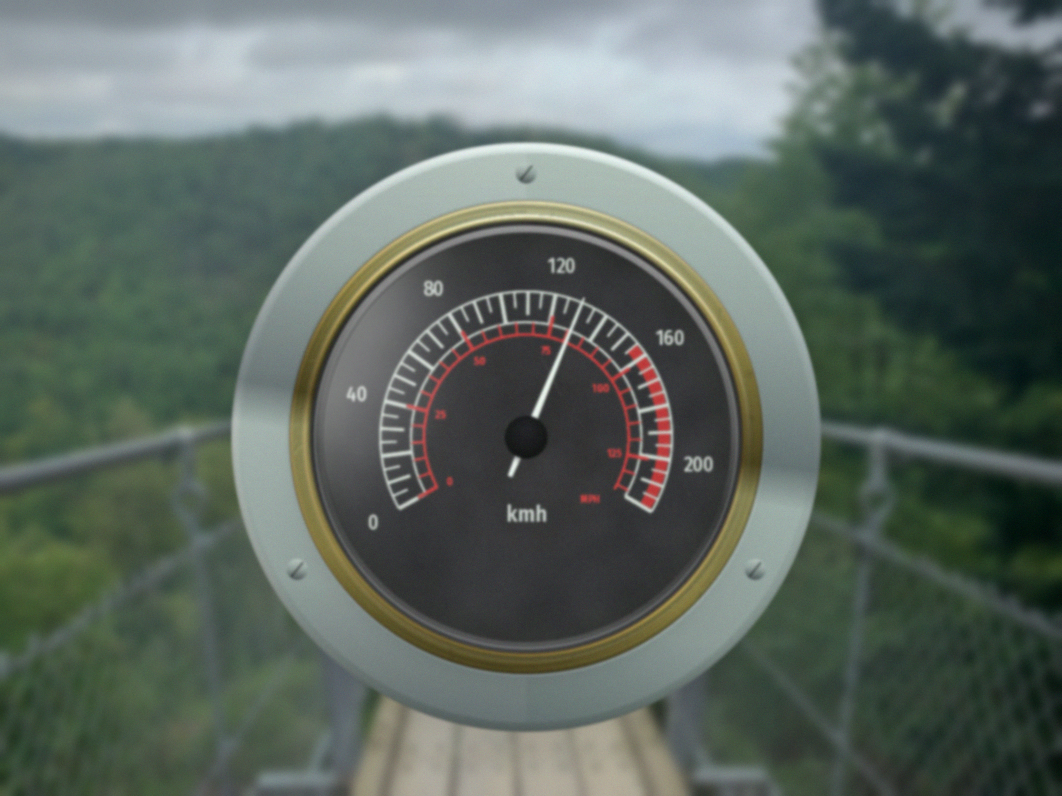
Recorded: 130 km/h
